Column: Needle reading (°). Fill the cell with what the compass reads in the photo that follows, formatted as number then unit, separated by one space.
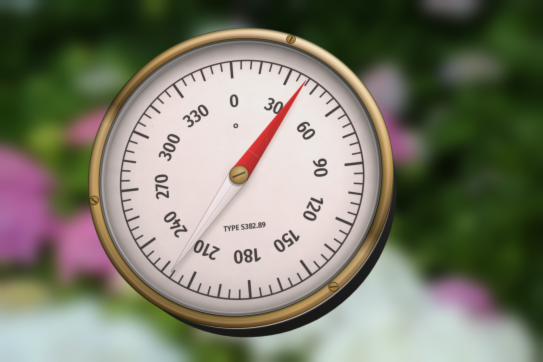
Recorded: 40 °
